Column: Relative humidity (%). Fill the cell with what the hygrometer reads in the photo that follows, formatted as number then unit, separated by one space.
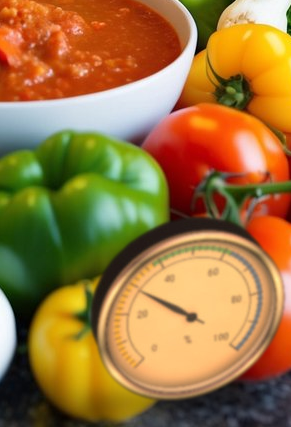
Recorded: 30 %
